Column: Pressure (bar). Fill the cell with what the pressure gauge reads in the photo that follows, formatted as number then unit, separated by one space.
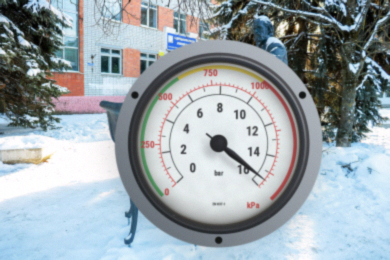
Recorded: 15.5 bar
